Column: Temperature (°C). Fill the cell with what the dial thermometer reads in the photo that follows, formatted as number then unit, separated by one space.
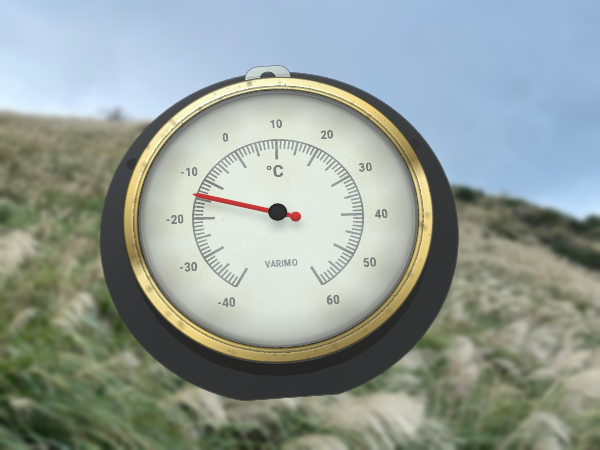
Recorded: -15 °C
